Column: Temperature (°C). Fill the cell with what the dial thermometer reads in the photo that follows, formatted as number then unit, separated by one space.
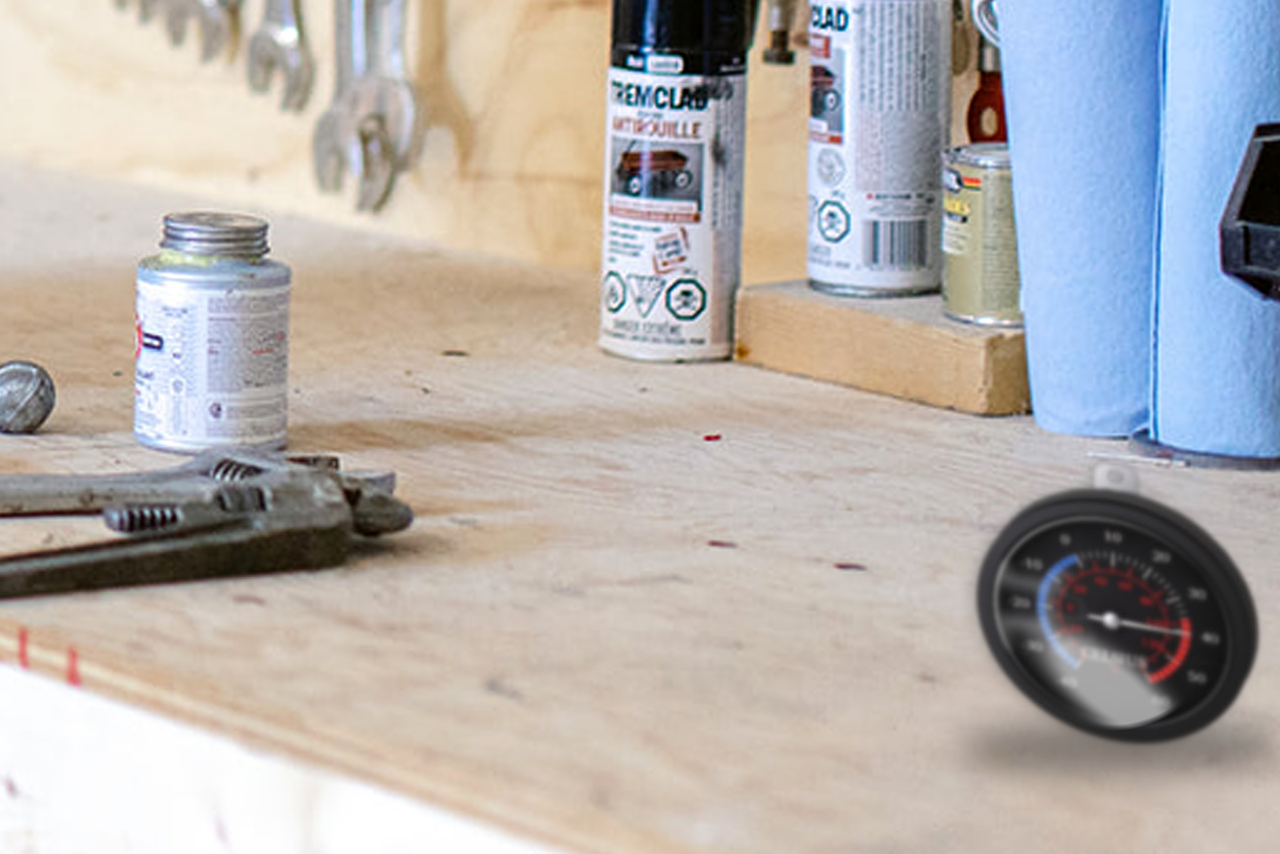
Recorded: 40 °C
